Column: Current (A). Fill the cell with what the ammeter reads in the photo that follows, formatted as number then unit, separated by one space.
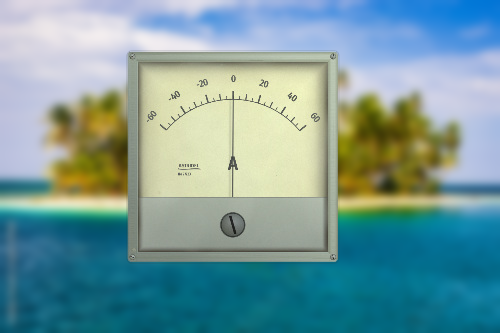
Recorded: 0 A
